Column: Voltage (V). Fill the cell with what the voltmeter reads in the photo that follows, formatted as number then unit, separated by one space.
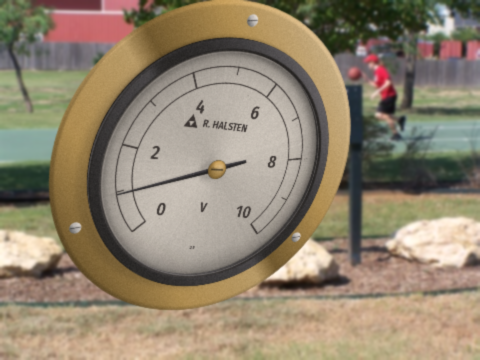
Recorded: 1 V
